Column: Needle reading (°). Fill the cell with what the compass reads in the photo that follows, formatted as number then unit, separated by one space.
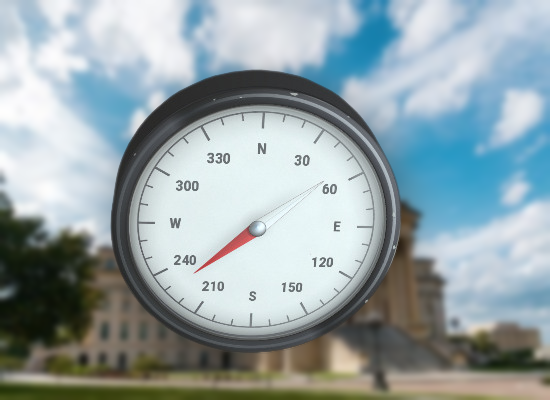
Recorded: 230 °
